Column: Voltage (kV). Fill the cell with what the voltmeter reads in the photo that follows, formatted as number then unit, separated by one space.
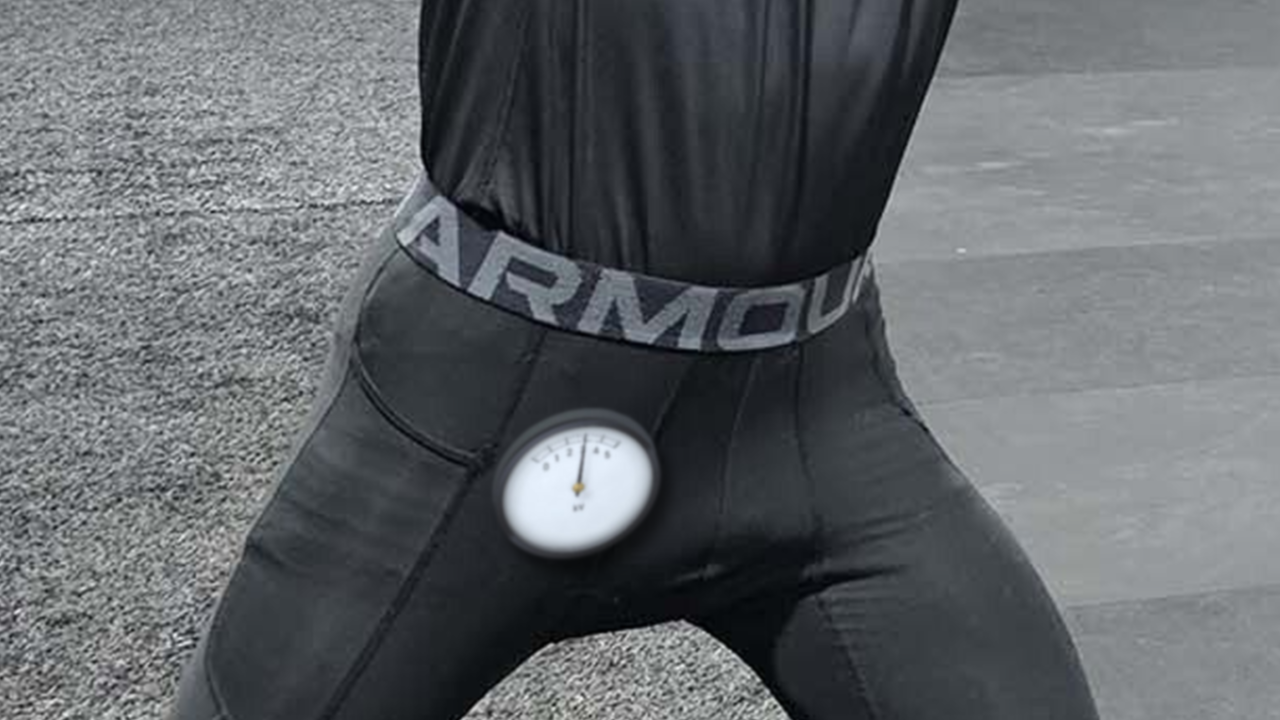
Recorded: 3 kV
